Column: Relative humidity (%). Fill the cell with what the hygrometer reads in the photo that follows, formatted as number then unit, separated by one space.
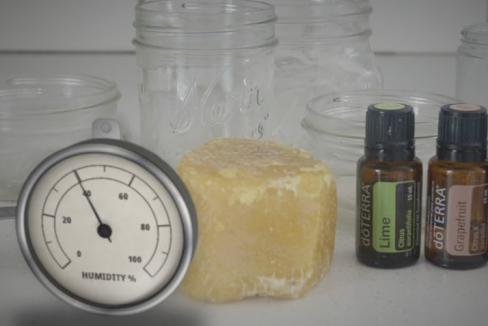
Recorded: 40 %
